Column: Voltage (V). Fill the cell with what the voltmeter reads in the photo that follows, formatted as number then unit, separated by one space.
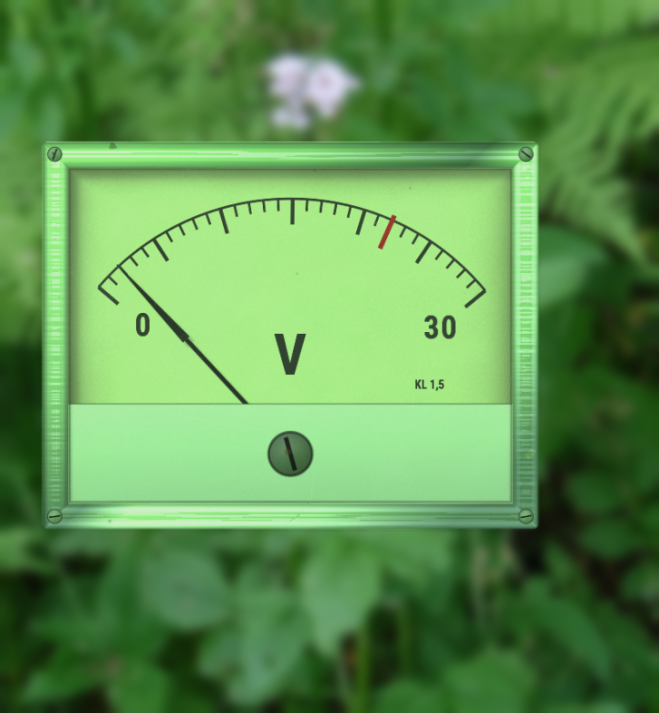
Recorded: 2 V
